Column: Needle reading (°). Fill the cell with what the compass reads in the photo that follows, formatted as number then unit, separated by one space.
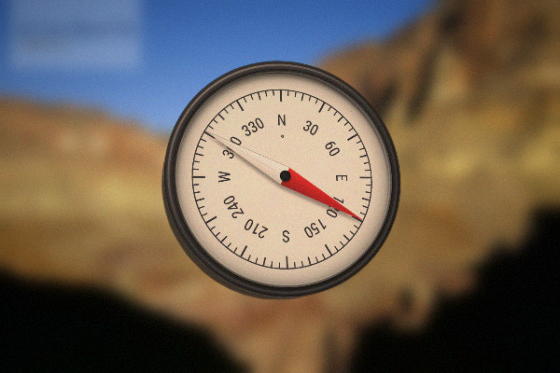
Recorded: 120 °
